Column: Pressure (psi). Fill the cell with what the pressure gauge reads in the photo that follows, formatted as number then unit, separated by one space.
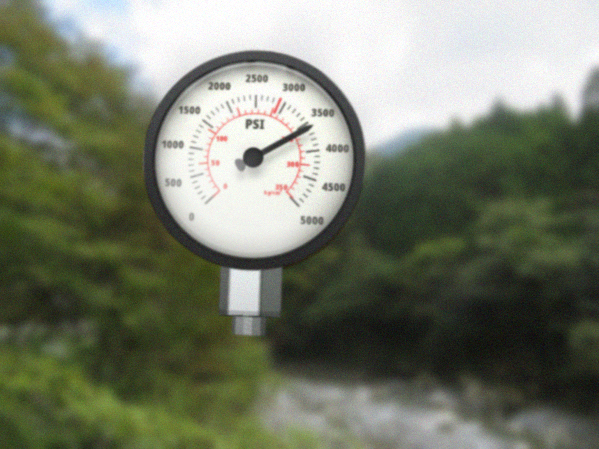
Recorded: 3600 psi
